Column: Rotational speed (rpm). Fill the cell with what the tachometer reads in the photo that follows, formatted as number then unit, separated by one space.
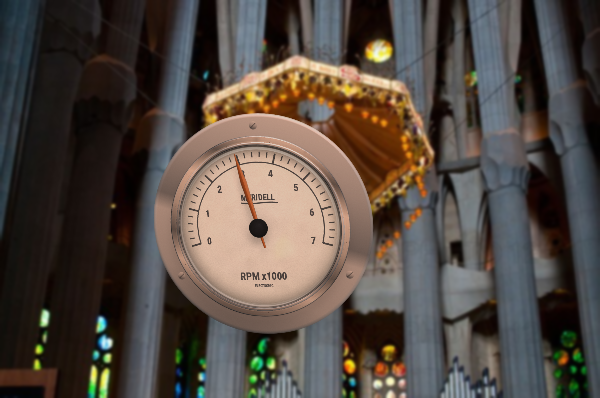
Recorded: 3000 rpm
